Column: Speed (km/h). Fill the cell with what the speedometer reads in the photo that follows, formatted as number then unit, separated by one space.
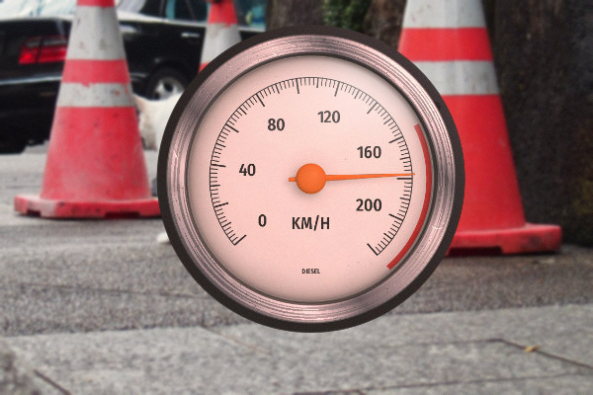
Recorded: 178 km/h
